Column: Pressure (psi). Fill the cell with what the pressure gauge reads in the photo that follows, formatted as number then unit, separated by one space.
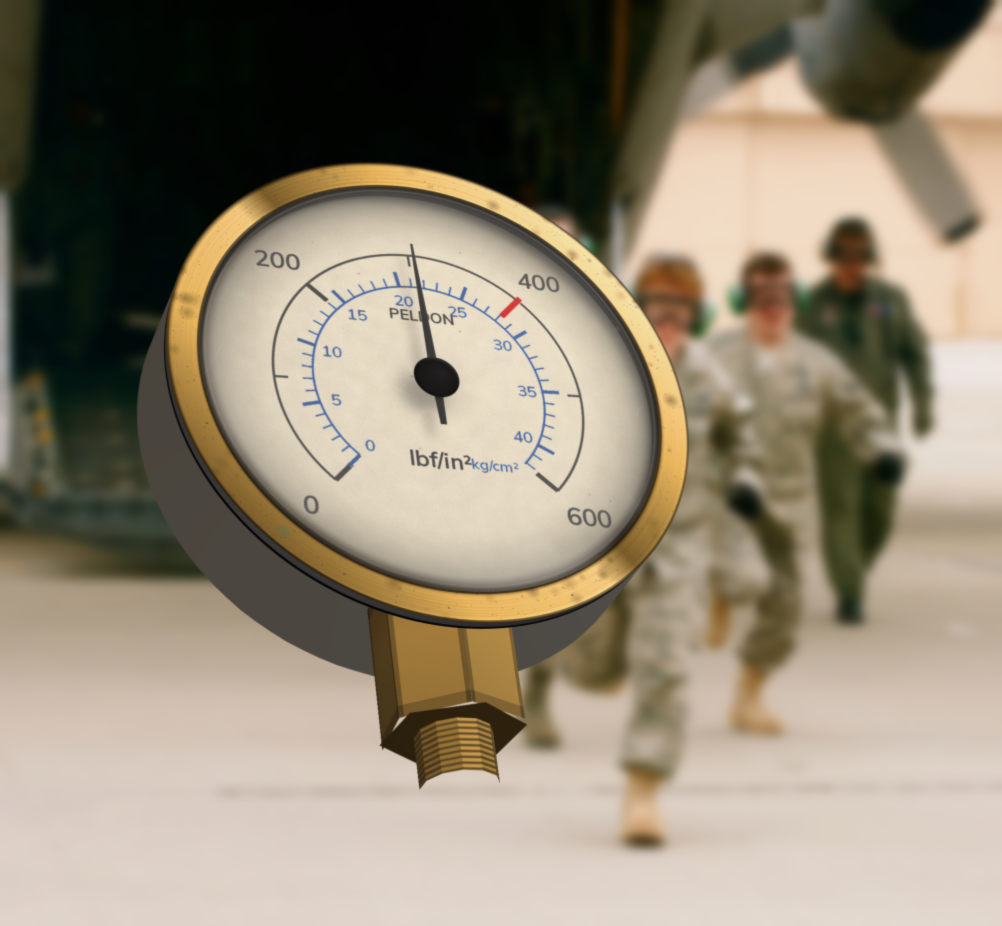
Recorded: 300 psi
